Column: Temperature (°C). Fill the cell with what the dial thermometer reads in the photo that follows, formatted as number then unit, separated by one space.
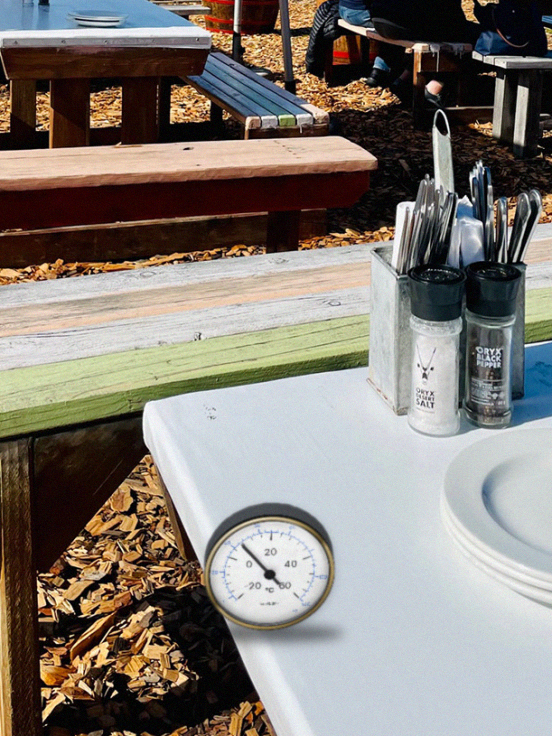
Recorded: 8 °C
